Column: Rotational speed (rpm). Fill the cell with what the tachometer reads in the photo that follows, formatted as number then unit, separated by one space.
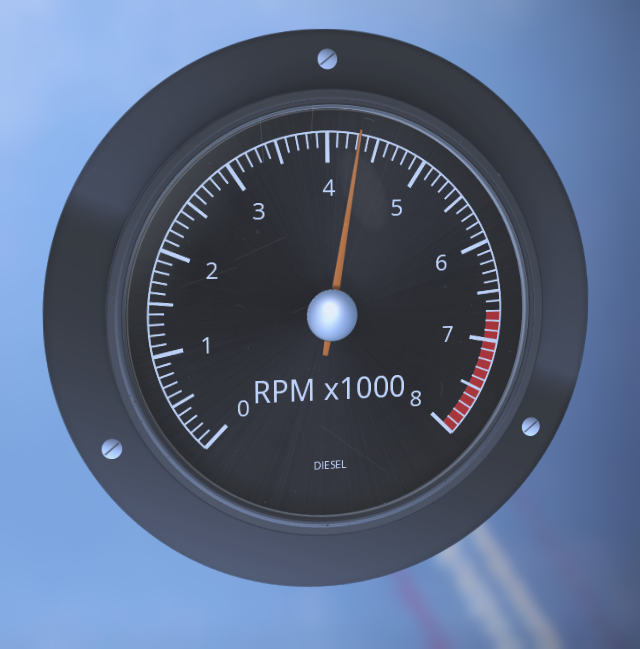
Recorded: 4300 rpm
